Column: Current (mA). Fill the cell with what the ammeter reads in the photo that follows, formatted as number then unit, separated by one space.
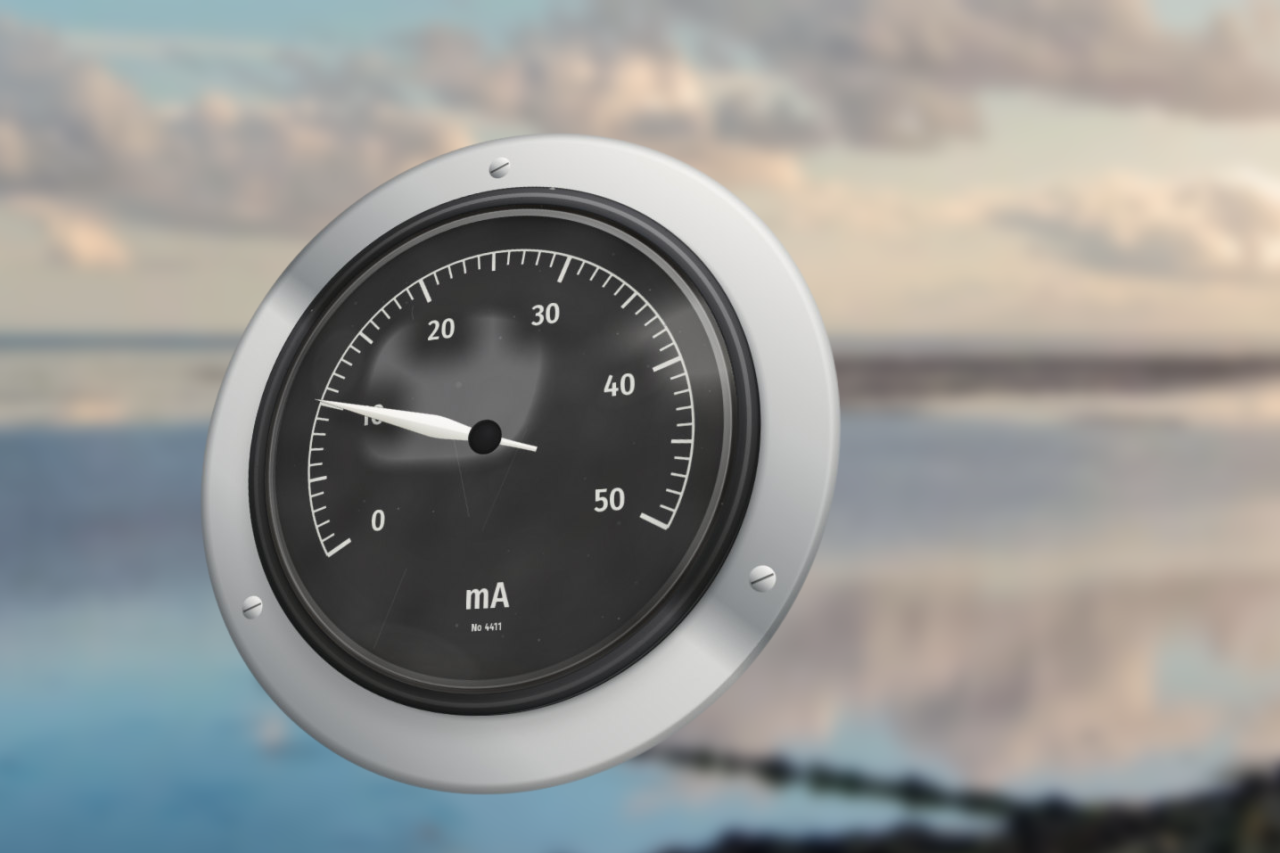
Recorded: 10 mA
